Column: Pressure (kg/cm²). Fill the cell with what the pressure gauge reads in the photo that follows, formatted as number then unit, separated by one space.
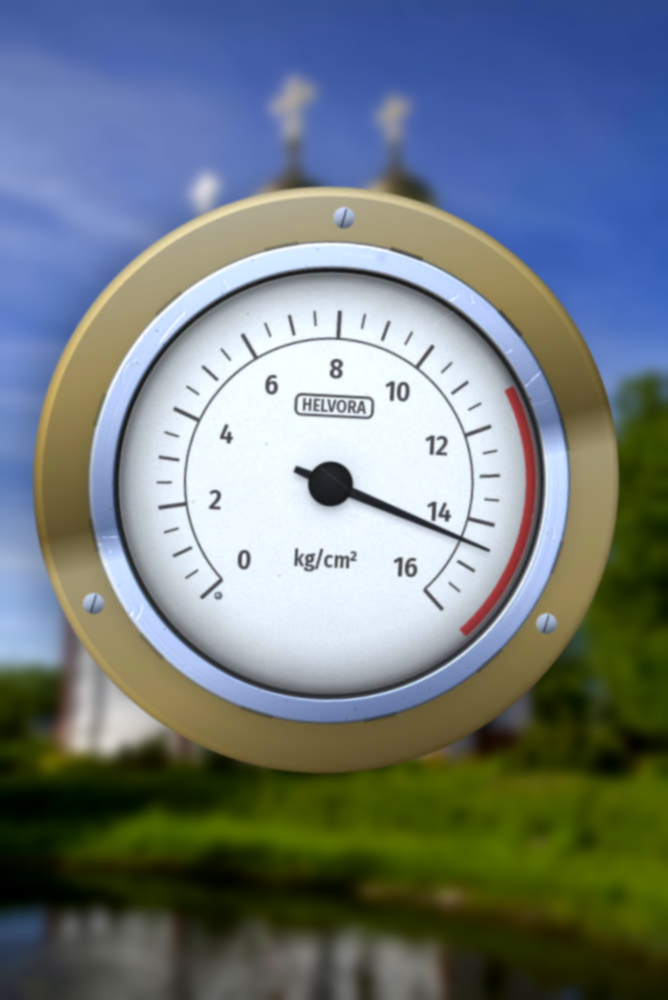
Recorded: 14.5 kg/cm²
